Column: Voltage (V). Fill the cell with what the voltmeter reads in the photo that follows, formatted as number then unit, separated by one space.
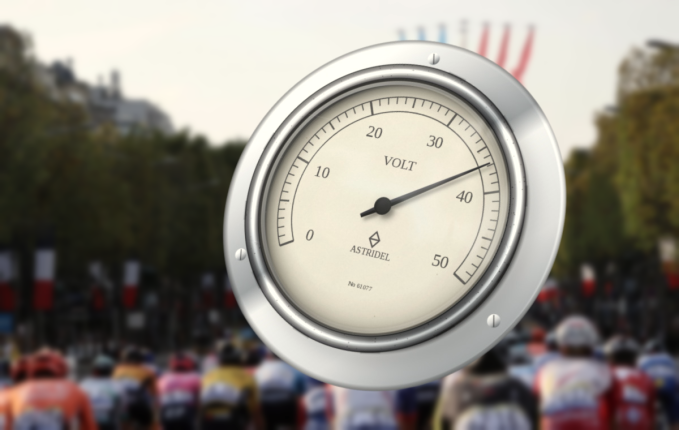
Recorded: 37 V
